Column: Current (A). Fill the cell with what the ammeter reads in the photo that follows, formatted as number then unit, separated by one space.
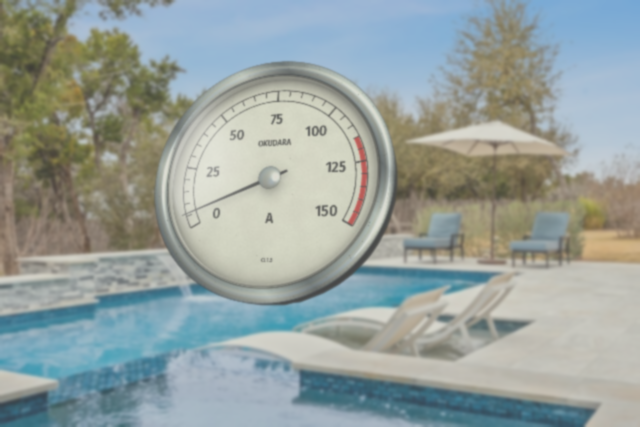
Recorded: 5 A
